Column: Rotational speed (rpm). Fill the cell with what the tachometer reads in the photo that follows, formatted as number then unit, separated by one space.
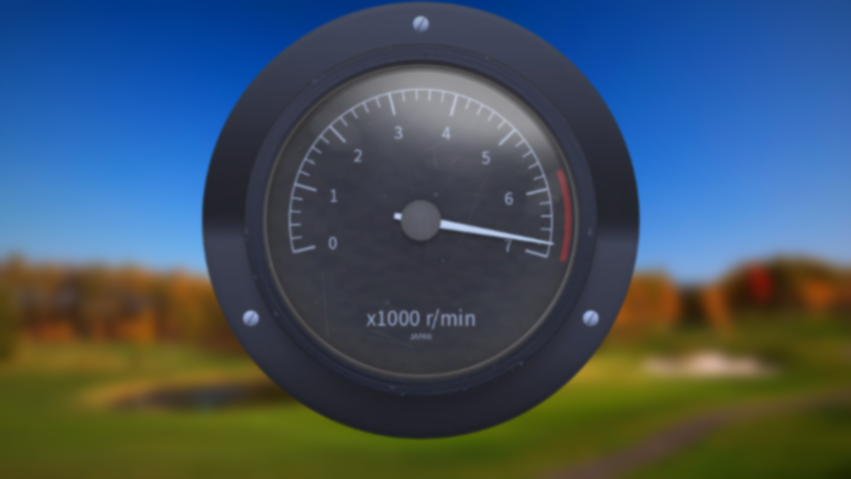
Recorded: 6800 rpm
